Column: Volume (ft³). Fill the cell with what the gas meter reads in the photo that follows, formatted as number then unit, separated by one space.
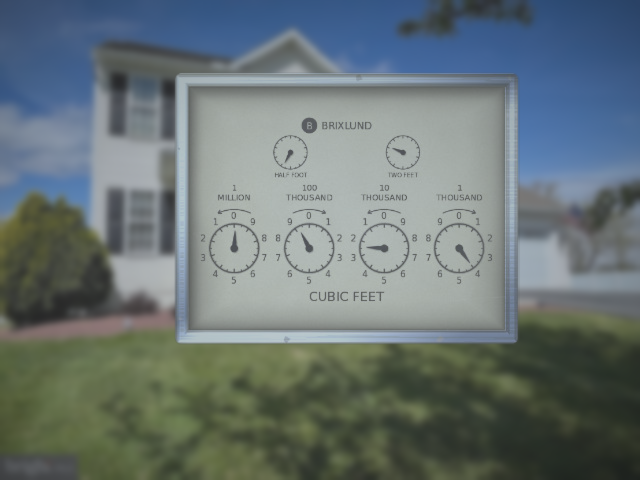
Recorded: 992400 ft³
